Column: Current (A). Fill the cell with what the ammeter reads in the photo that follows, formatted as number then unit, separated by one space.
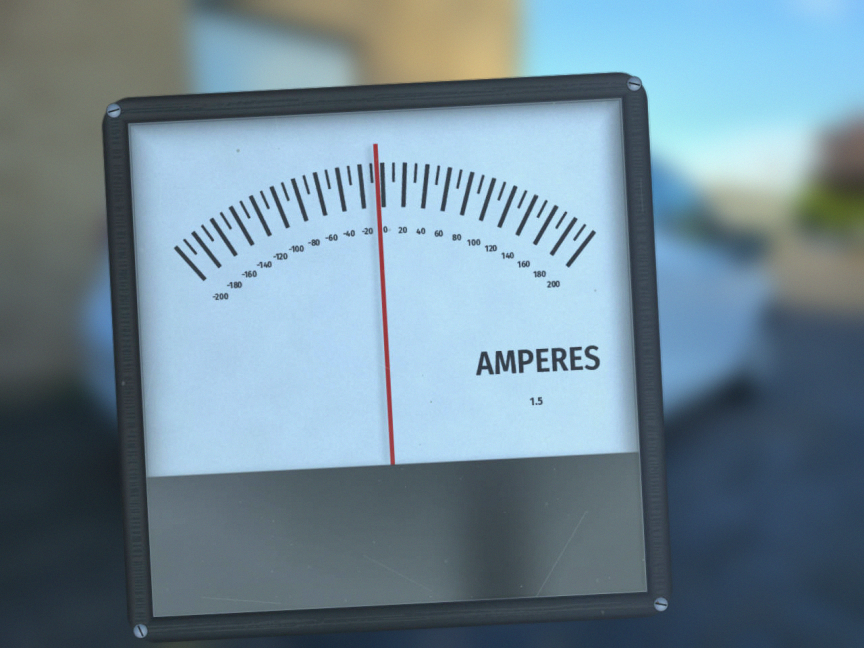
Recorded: -5 A
